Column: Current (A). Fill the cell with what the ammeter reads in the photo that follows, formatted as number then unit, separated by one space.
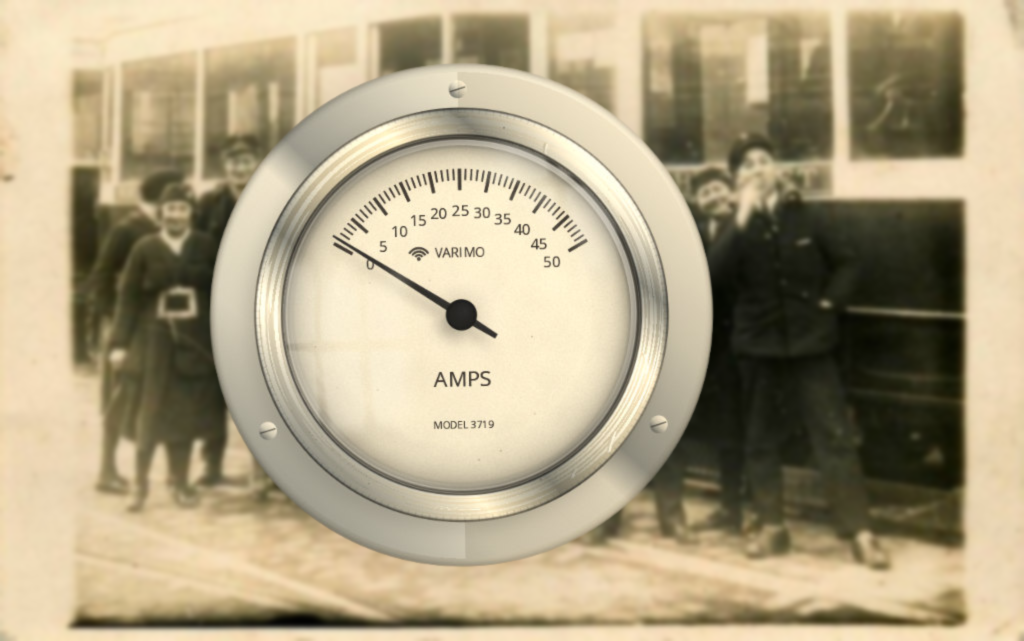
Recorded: 1 A
